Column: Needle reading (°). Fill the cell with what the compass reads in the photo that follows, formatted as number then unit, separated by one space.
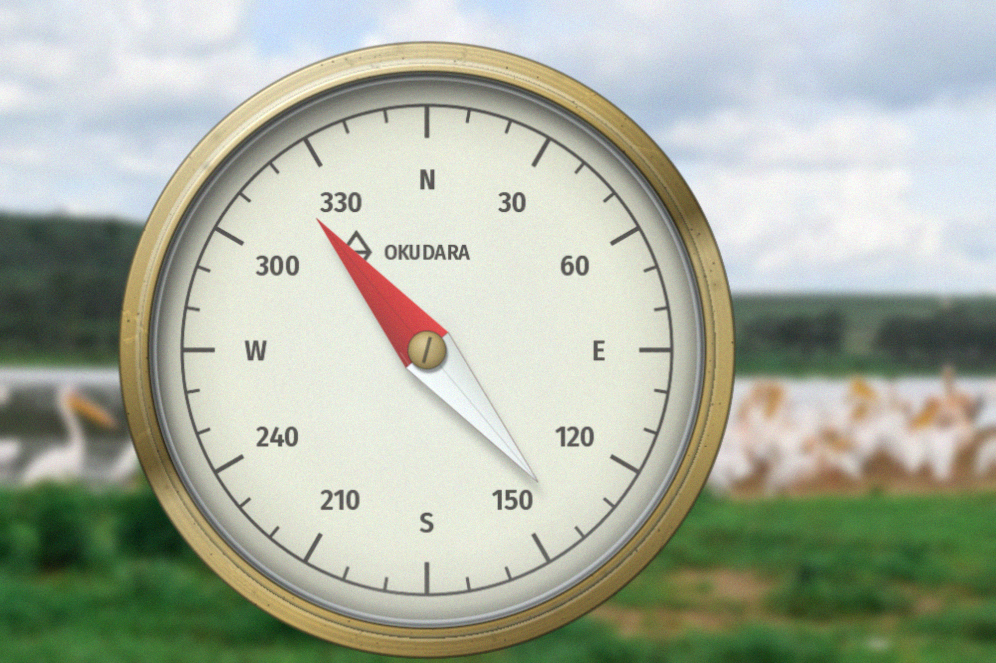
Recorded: 320 °
